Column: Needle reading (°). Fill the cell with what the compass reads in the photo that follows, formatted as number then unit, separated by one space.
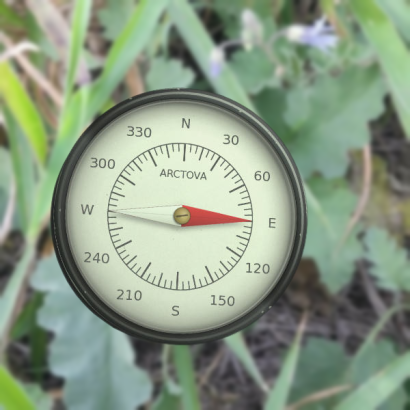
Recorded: 90 °
